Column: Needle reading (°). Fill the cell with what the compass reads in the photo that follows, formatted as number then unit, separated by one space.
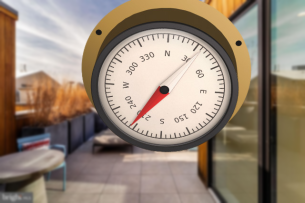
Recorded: 215 °
